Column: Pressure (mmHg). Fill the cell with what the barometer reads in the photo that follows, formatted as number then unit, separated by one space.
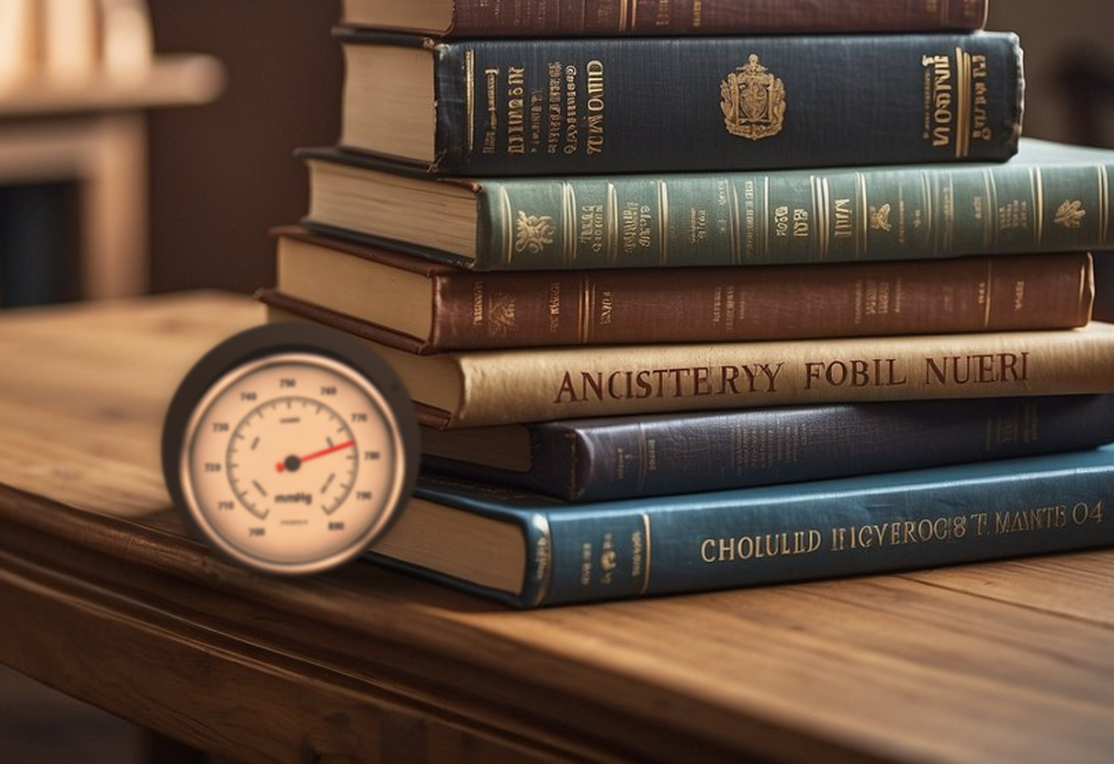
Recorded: 775 mmHg
